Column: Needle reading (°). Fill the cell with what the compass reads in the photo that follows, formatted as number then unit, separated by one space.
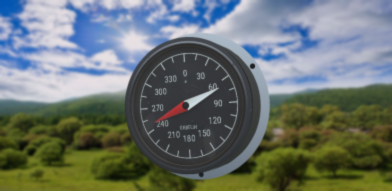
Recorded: 247.5 °
